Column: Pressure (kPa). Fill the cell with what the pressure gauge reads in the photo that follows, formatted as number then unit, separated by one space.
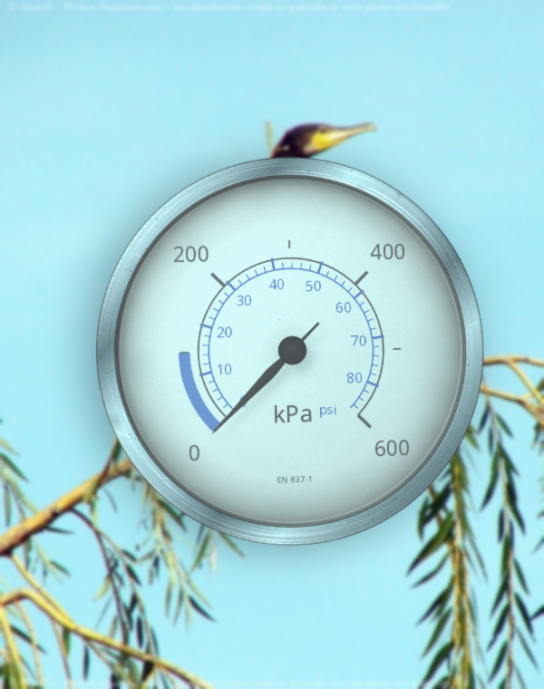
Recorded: 0 kPa
